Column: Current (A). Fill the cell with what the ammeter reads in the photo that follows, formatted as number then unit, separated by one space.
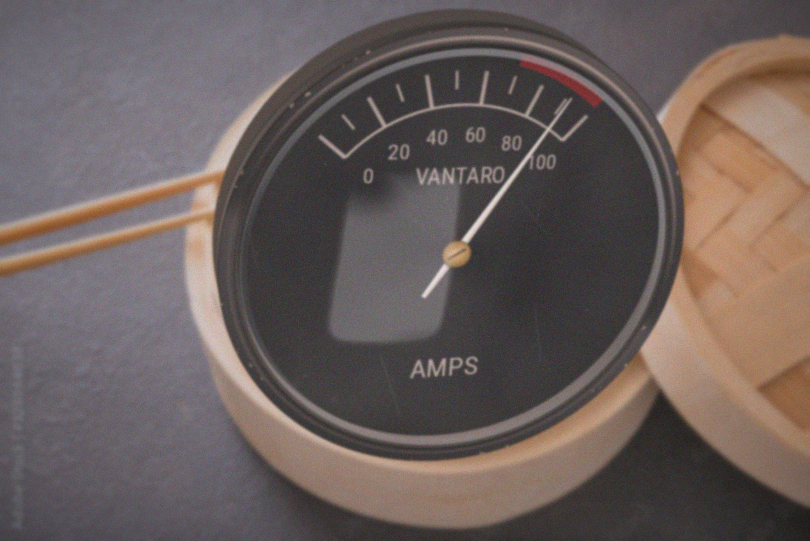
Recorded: 90 A
